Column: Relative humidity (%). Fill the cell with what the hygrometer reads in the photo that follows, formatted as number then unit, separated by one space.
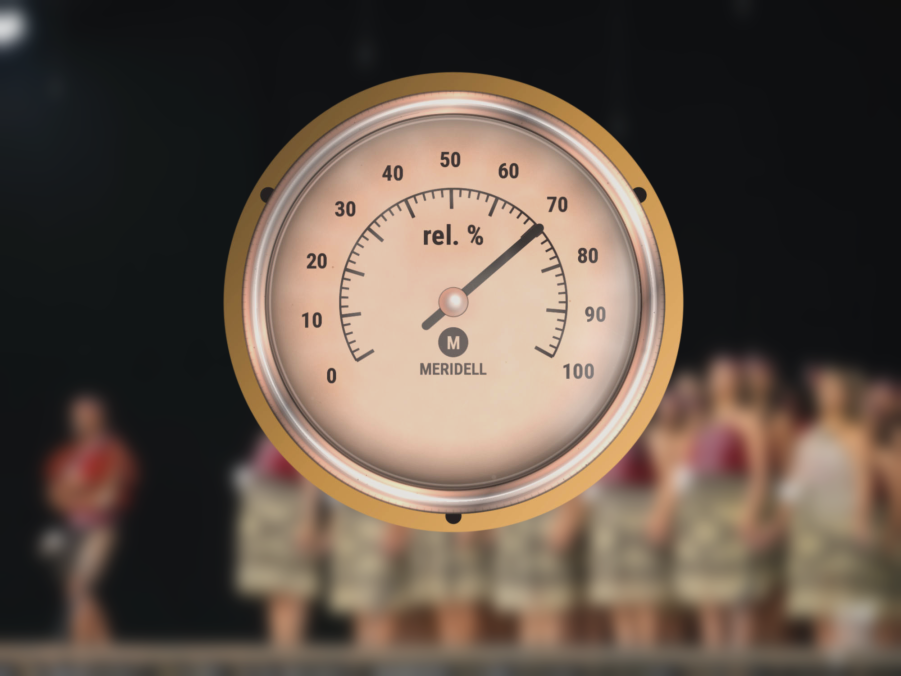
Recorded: 71 %
